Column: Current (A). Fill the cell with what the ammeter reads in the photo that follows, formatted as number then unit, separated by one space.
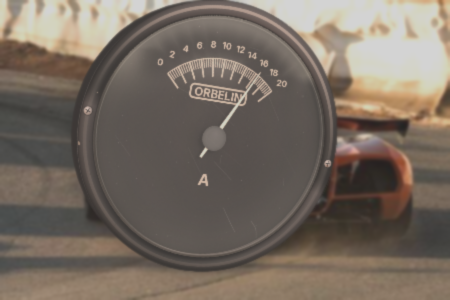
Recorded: 16 A
